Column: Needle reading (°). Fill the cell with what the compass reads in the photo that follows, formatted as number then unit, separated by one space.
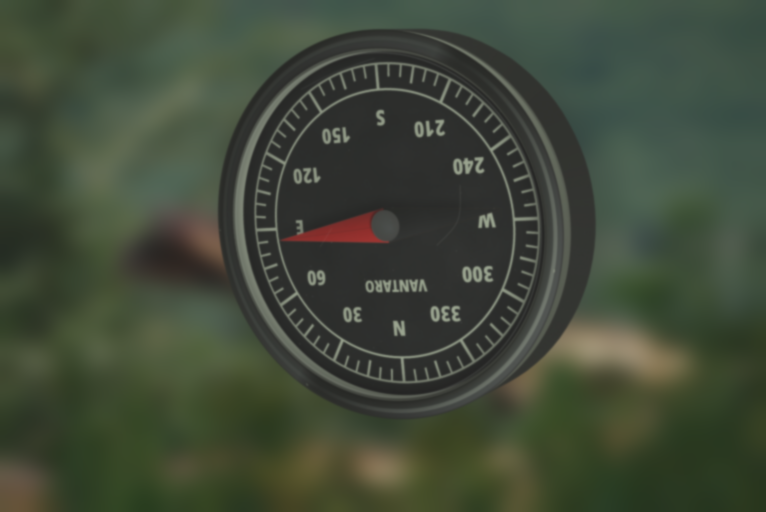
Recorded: 85 °
